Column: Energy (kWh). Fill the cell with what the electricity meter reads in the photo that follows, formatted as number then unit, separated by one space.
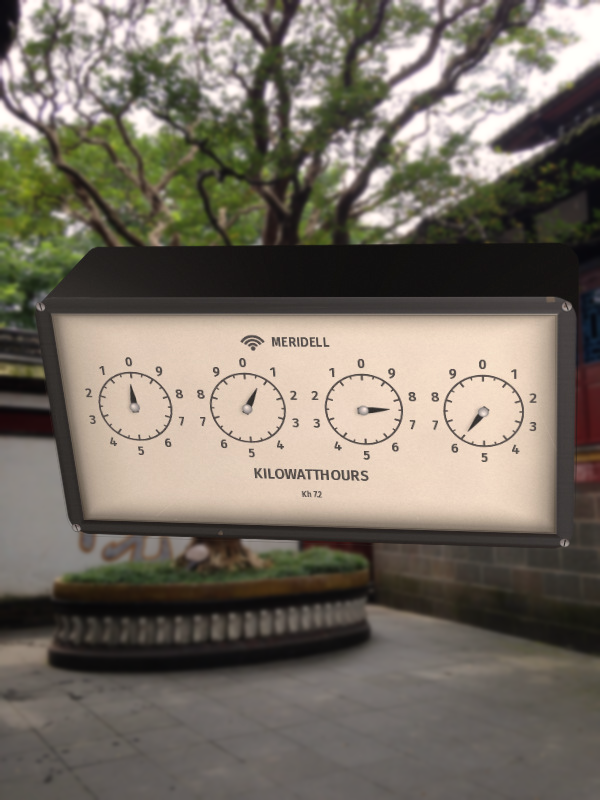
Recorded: 76 kWh
